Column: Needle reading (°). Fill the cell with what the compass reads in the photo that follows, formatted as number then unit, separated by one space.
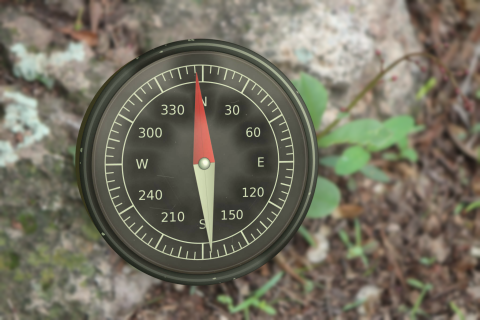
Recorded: 355 °
